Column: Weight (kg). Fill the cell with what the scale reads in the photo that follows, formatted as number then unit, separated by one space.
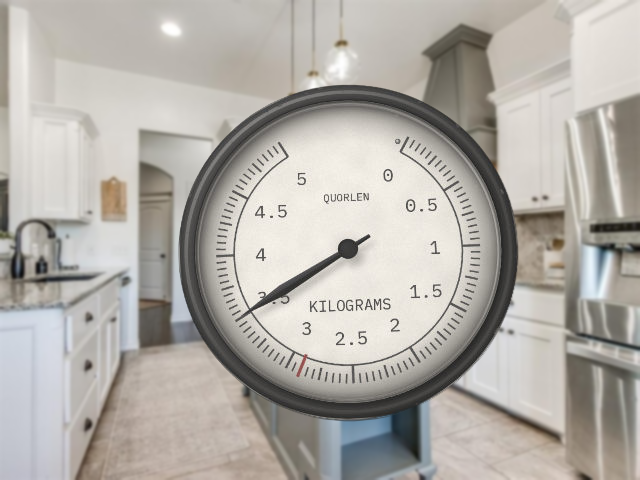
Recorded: 3.5 kg
